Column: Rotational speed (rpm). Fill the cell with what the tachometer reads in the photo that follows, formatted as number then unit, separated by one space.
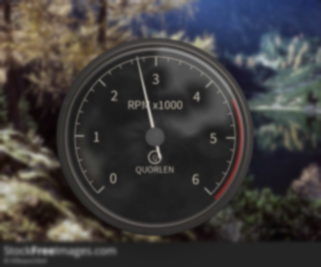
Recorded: 2700 rpm
